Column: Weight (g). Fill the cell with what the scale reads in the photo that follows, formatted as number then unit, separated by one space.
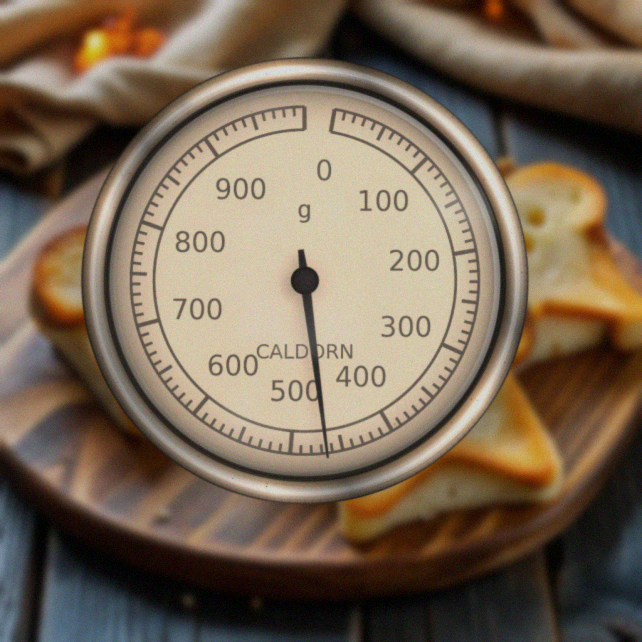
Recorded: 465 g
